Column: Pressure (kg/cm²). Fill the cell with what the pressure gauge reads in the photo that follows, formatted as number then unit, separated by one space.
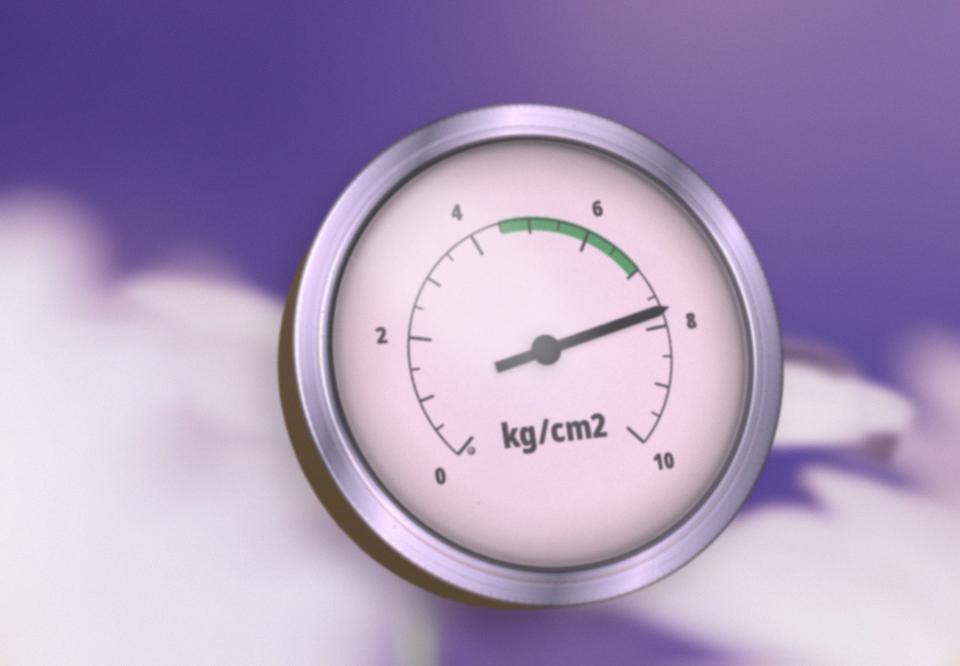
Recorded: 7.75 kg/cm²
